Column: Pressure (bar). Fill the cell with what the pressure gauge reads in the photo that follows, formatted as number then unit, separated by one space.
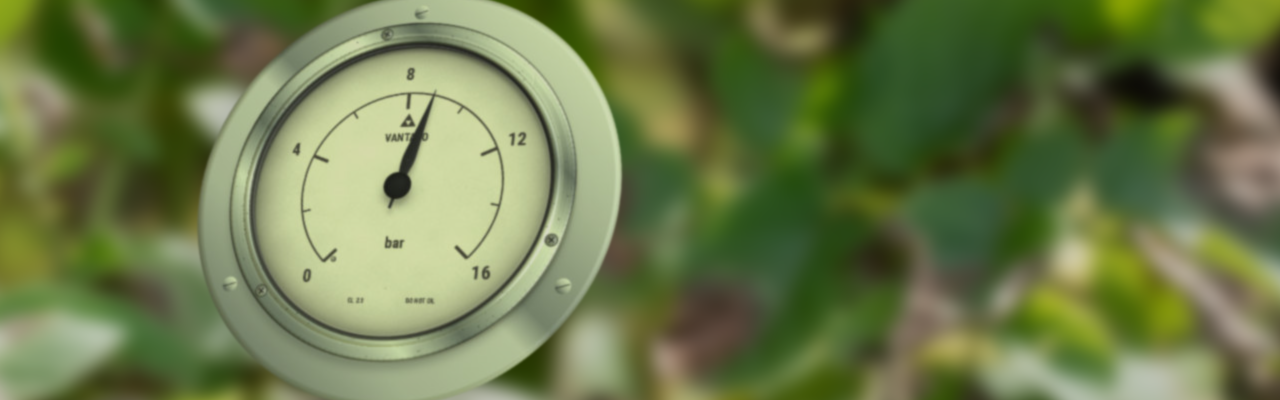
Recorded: 9 bar
